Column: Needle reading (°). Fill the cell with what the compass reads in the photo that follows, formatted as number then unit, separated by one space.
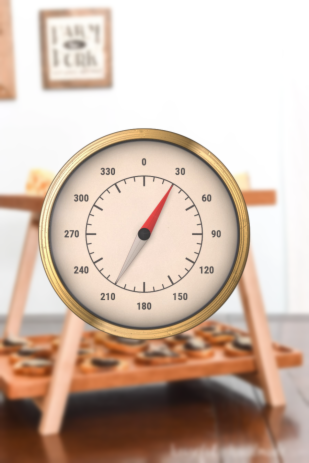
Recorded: 30 °
